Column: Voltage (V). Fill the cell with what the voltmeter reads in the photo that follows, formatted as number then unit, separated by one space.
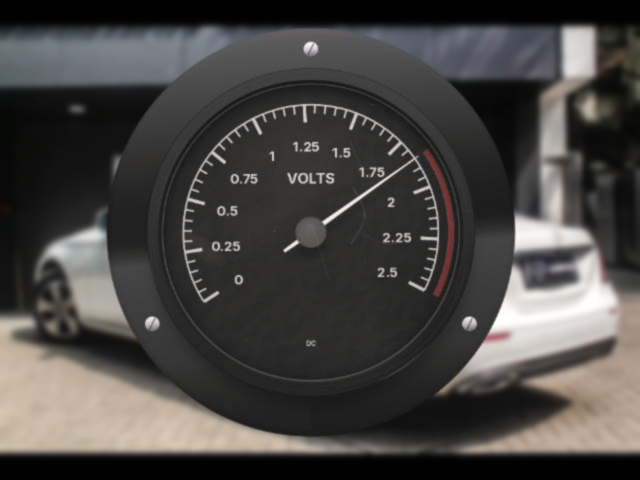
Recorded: 1.85 V
